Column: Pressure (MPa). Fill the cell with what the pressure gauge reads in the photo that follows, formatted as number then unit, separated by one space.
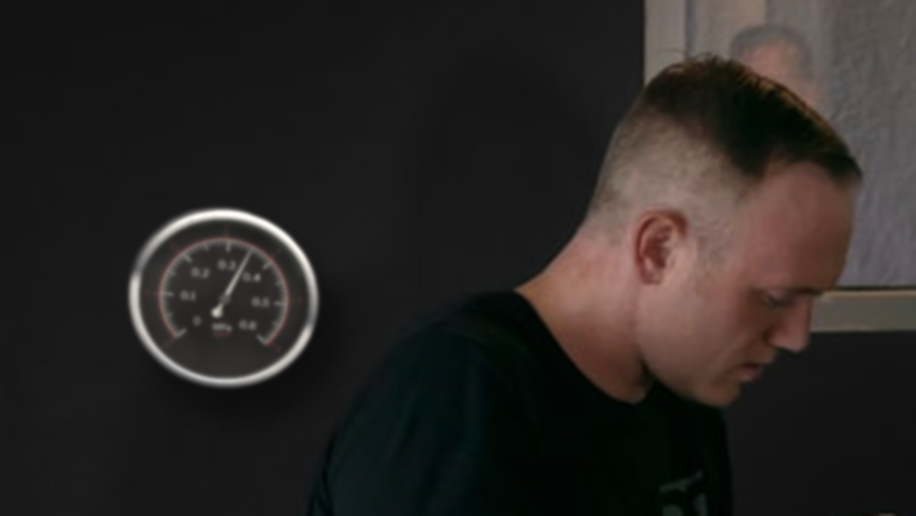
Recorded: 0.35 MPa
